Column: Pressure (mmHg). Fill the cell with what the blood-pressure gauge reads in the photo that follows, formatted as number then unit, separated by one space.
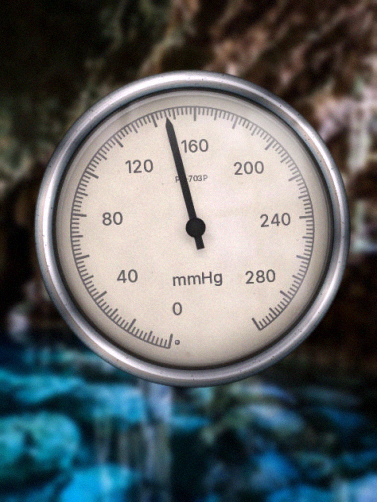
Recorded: 146 mmHg
